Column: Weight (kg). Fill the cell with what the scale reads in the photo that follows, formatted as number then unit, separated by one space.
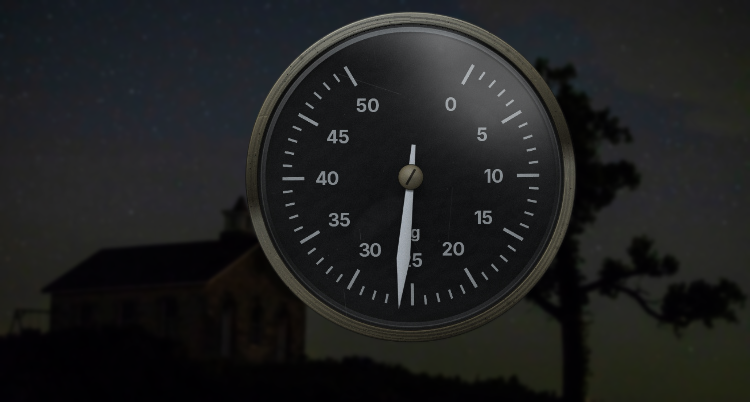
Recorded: 26 kg
